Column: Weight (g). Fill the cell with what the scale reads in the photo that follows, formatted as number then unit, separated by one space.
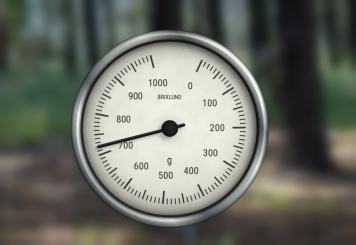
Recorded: 720 g
